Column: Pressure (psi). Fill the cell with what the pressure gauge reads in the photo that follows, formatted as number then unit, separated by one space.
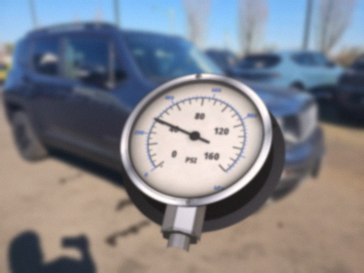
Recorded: 40 psi
